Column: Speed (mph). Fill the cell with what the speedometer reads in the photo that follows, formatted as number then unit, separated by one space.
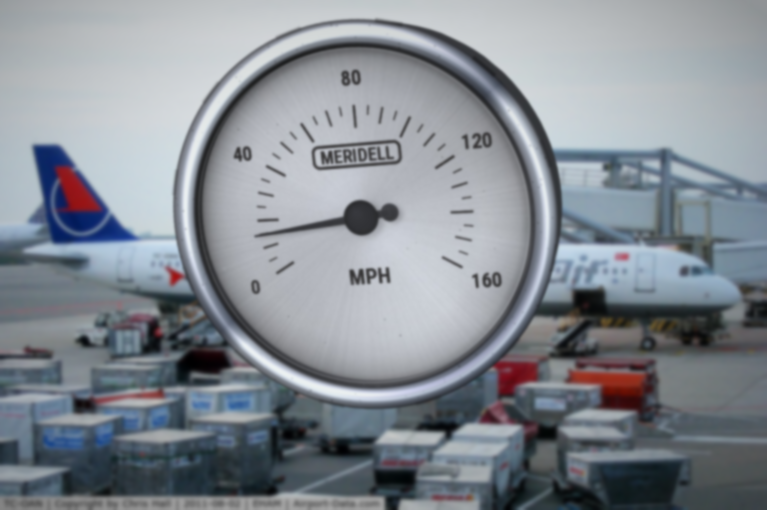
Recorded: 15 mph
